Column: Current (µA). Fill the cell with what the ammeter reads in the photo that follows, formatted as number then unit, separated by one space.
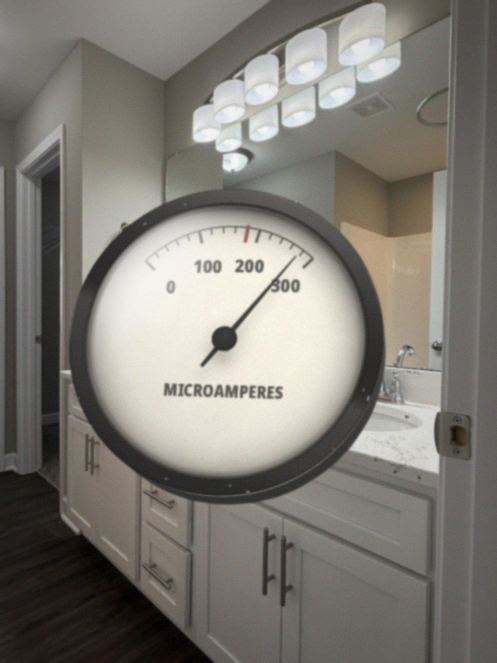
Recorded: 280 µA
